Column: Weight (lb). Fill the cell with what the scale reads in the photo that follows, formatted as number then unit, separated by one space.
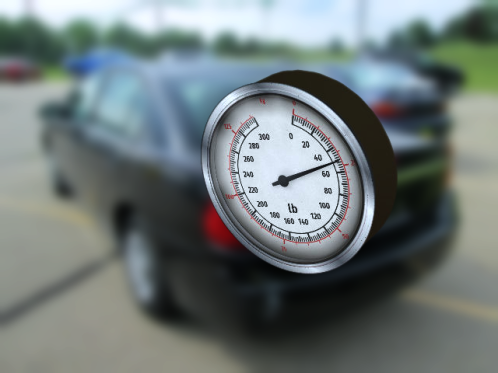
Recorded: 50 lb
